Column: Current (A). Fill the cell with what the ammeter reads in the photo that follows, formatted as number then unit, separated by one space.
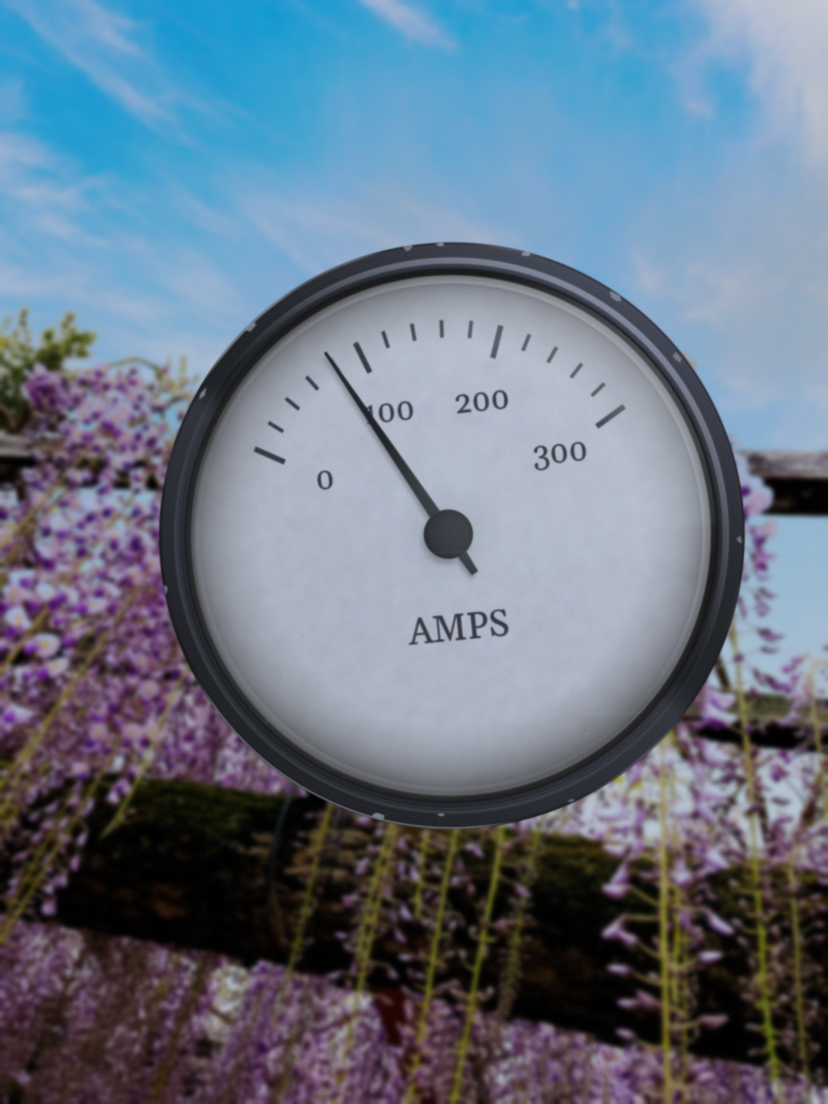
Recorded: 80 A
